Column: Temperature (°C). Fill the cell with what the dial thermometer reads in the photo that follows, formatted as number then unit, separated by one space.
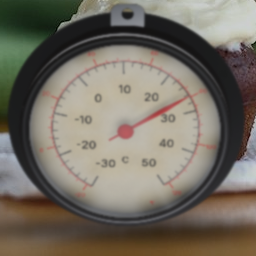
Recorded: 26 °C
